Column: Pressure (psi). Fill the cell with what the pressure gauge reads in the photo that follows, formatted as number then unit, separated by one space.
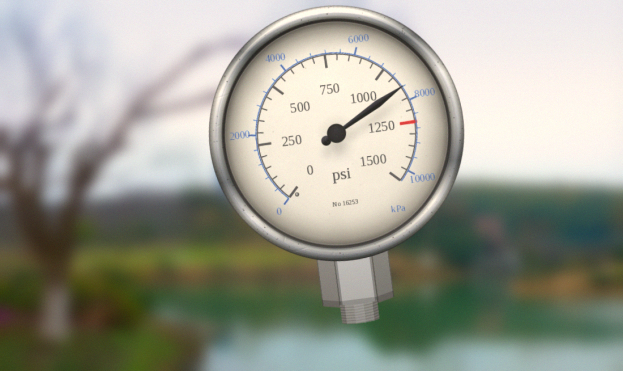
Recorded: 1100 psi
